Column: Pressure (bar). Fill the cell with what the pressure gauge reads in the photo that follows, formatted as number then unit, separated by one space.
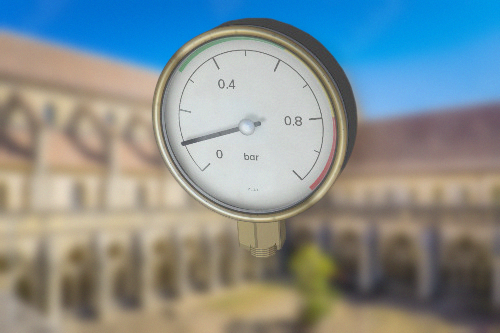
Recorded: 0.1 bar
